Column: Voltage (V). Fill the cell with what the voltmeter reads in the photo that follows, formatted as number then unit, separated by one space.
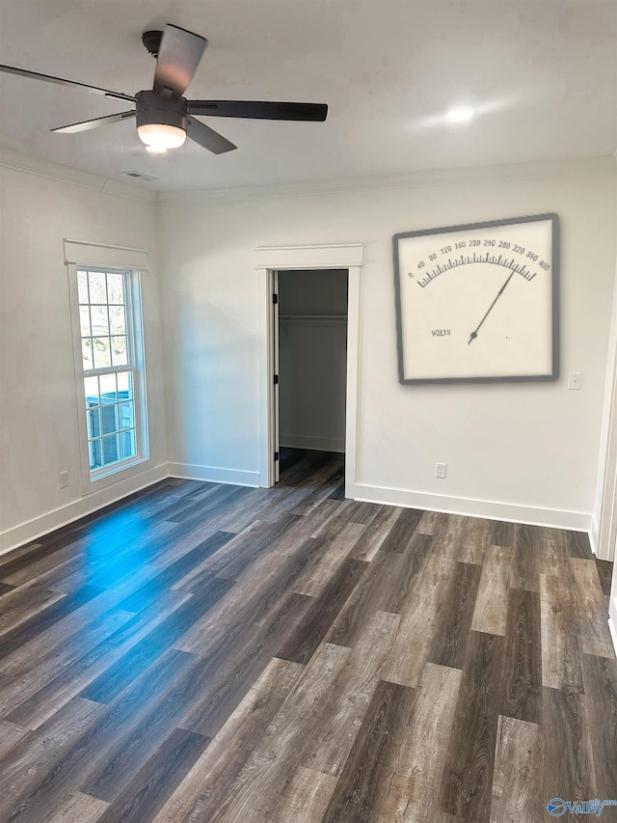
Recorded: 340 V
